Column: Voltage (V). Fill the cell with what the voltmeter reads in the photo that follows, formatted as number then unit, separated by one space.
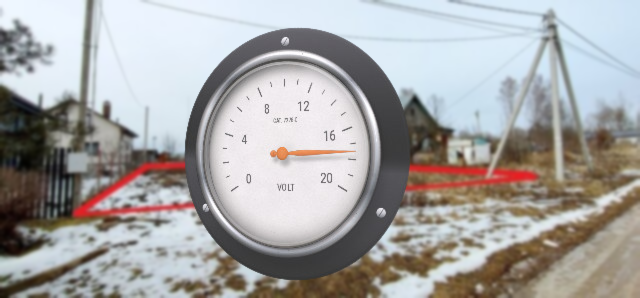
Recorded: 17.5 V
